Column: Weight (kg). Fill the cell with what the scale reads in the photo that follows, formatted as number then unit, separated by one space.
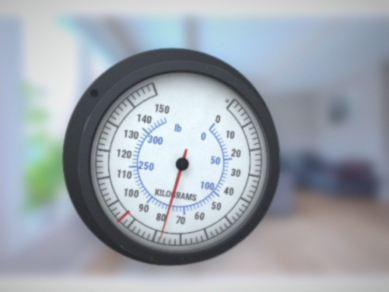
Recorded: 78 kg
